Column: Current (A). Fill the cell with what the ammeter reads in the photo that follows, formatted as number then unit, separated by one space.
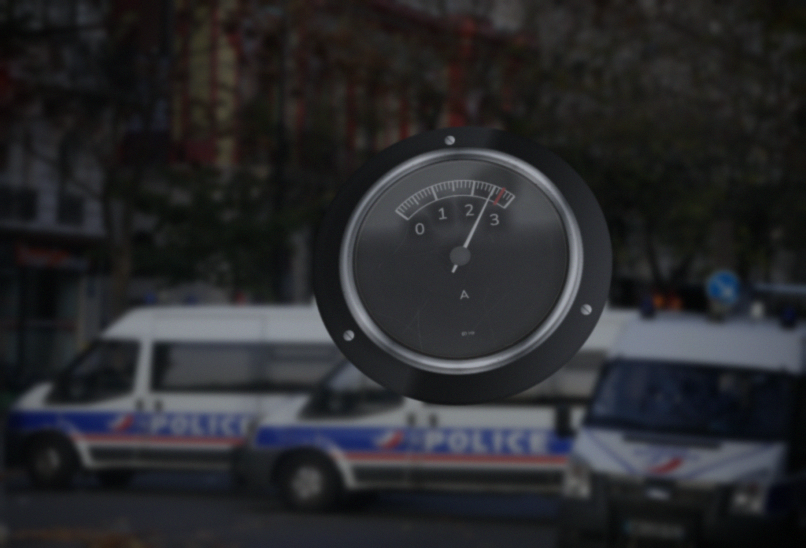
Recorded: 2.5 A
